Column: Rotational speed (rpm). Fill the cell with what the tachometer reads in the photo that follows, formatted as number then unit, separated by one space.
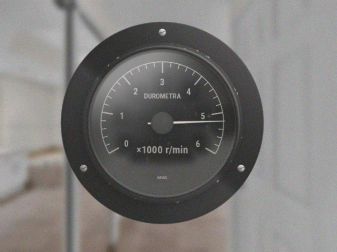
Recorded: 5200 rpm
